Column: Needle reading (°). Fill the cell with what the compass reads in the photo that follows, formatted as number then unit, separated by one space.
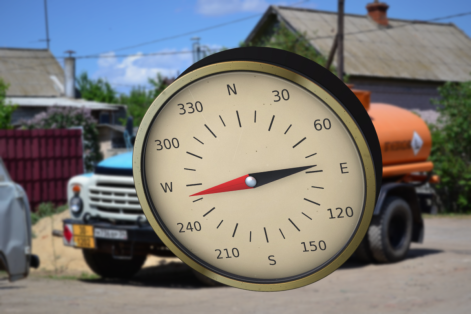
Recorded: 262.5 °
